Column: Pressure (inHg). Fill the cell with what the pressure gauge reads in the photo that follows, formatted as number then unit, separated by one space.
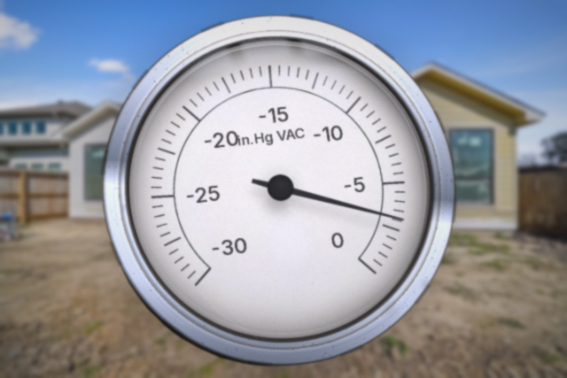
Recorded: -3 inHg
